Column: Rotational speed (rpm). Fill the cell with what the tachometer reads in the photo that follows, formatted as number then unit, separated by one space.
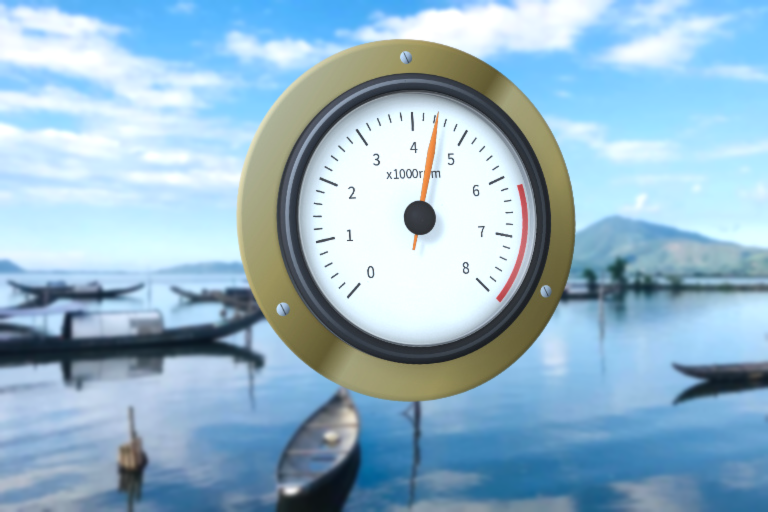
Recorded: 4400 rpm
